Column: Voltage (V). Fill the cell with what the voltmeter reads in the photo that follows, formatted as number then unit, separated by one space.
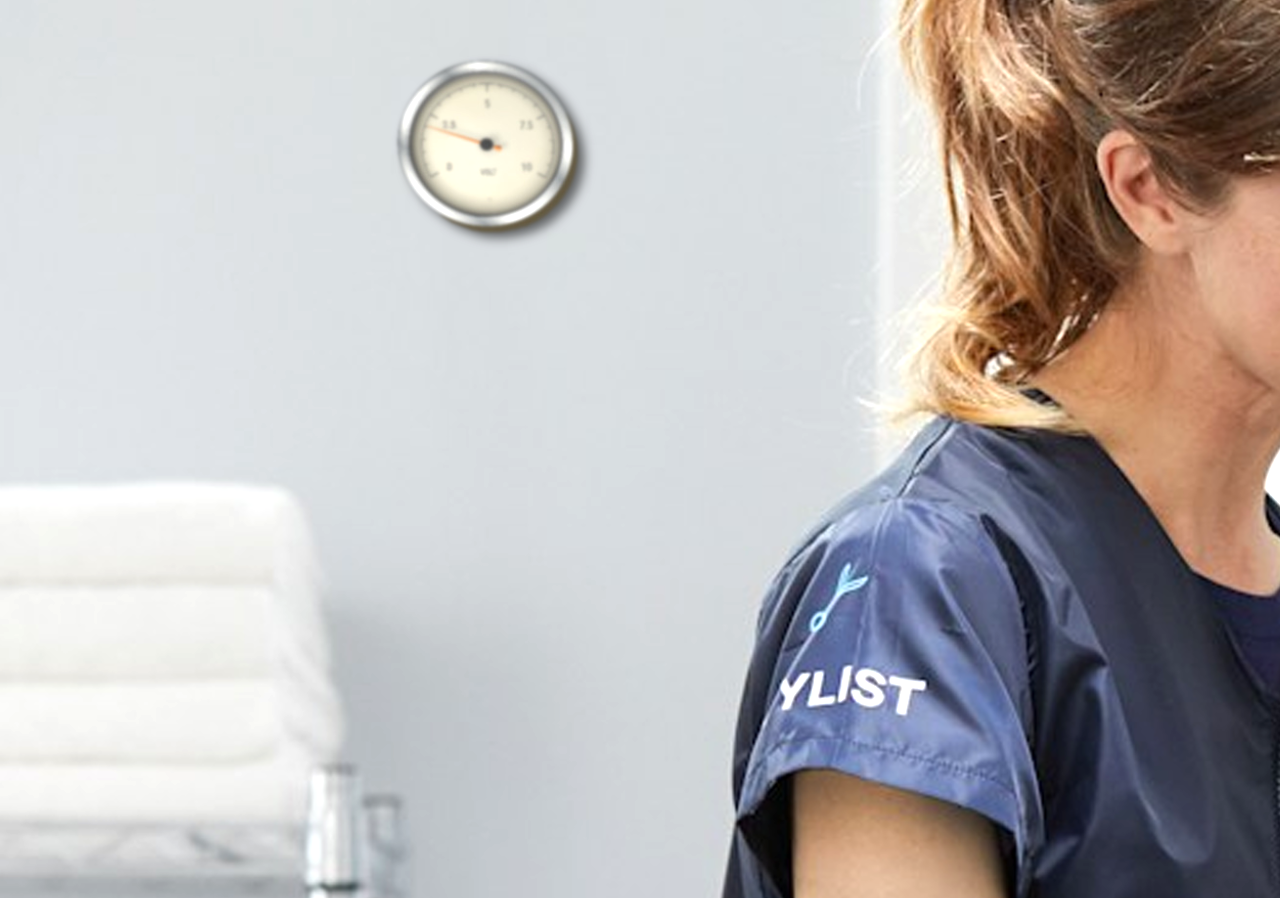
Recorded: 2 V
